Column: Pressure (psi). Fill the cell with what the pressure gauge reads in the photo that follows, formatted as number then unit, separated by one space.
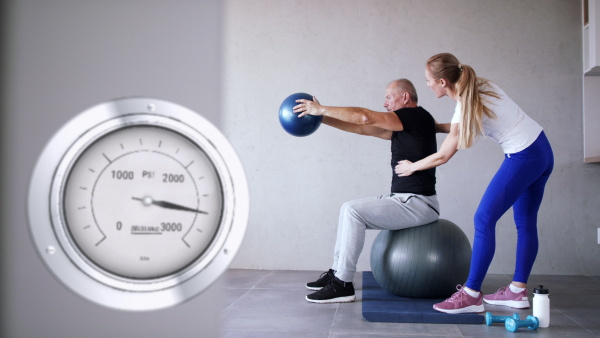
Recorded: 2600 psi
